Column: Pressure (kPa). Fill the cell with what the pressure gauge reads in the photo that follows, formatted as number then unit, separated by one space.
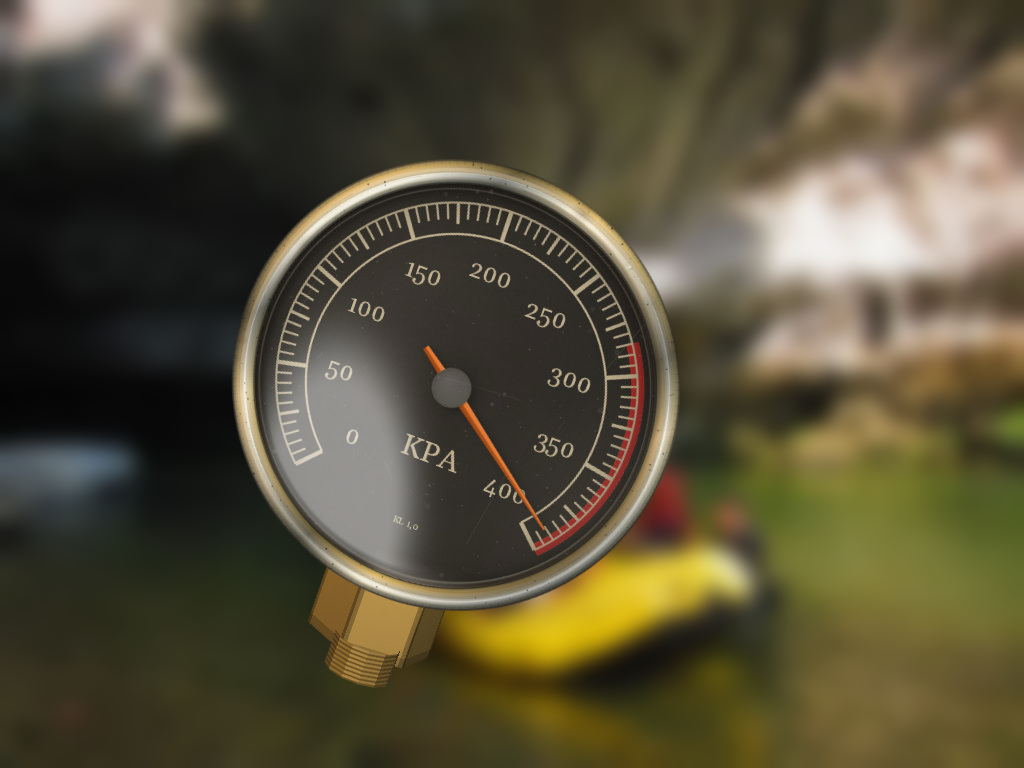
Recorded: 390 kPa
